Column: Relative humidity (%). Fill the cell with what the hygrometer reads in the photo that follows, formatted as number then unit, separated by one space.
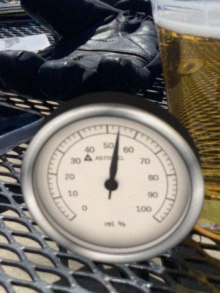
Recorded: 54 %
